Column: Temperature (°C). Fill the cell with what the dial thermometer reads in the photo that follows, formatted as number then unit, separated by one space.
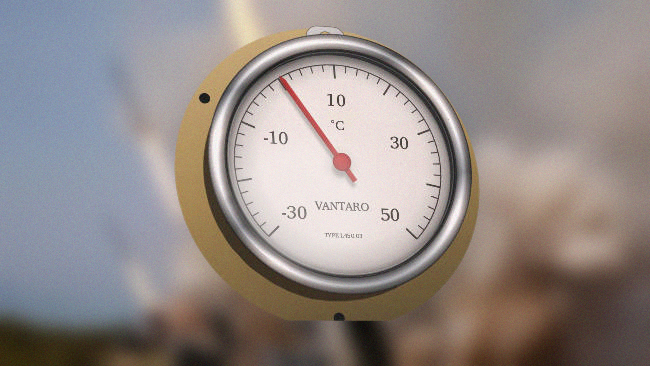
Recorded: 0 °C
